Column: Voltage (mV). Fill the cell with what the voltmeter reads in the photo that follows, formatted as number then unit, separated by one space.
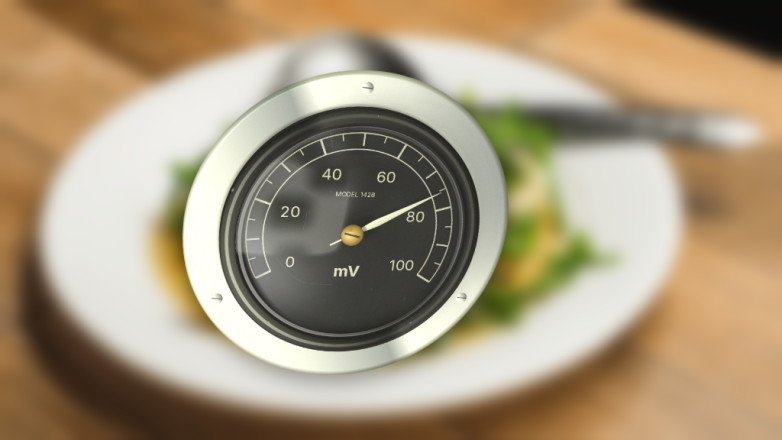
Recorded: 75 mV
